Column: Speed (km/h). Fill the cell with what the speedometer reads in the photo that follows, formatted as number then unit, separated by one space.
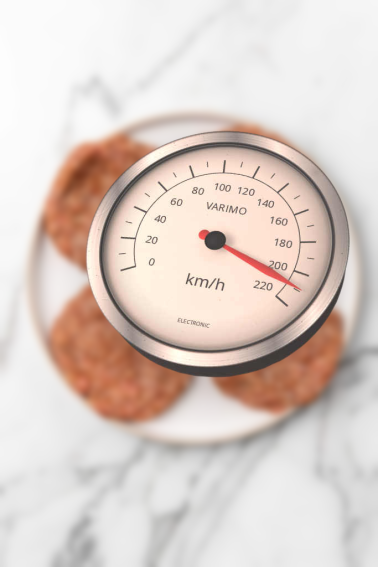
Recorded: 210 km/h
